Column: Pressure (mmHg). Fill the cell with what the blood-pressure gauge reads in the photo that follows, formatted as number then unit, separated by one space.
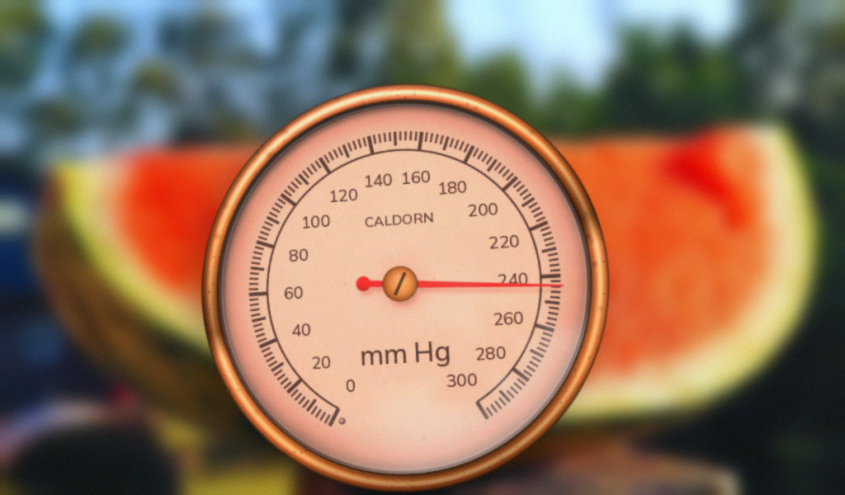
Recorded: 244 mmHg
